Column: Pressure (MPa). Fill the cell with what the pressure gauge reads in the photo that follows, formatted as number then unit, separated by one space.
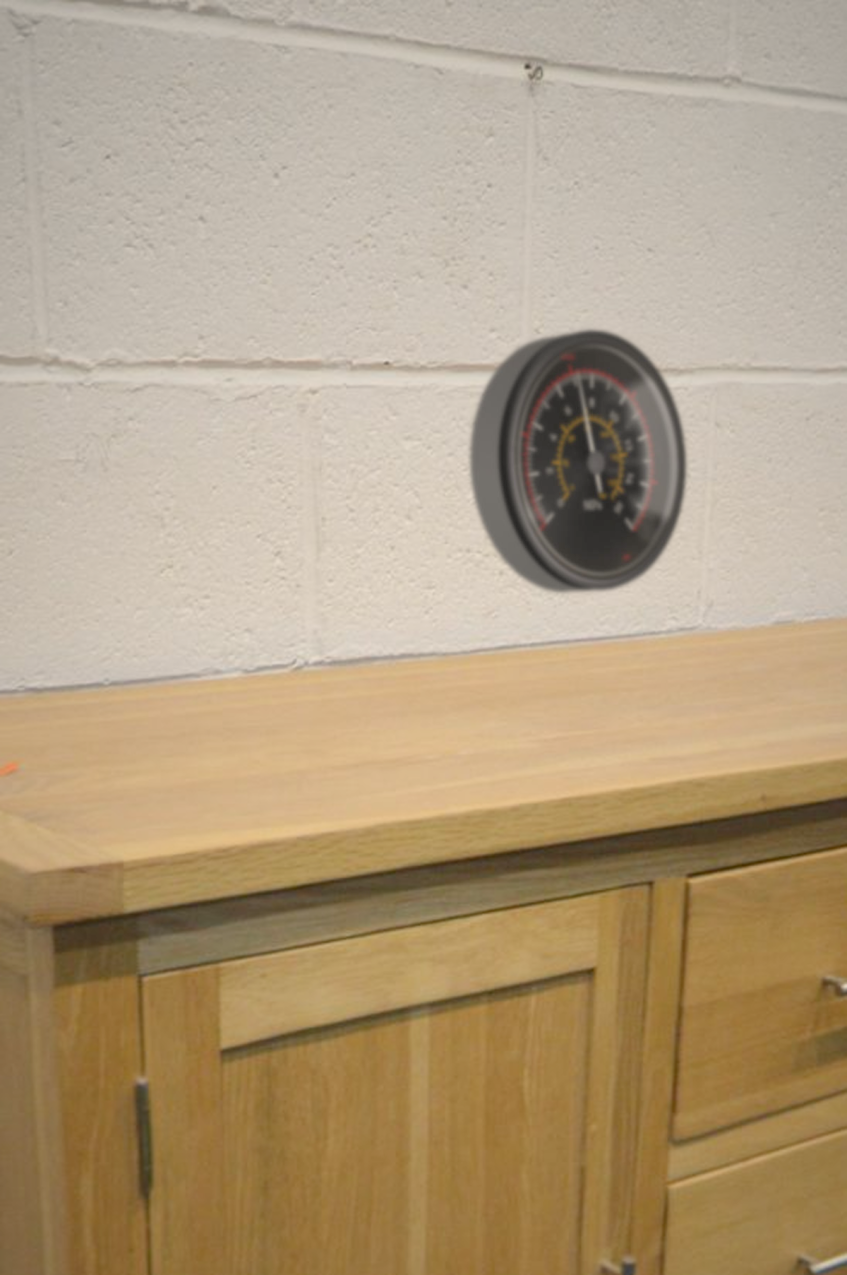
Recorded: 7 MPa
